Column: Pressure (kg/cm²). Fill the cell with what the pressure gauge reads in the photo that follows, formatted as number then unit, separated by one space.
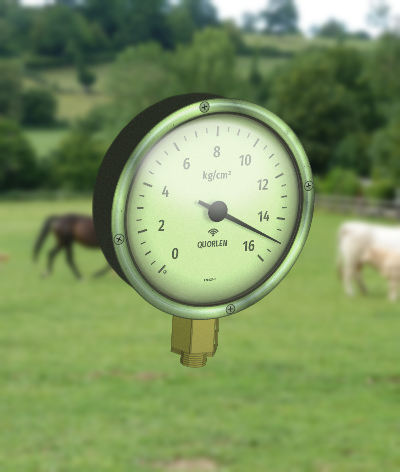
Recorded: 15 kg/cm²
